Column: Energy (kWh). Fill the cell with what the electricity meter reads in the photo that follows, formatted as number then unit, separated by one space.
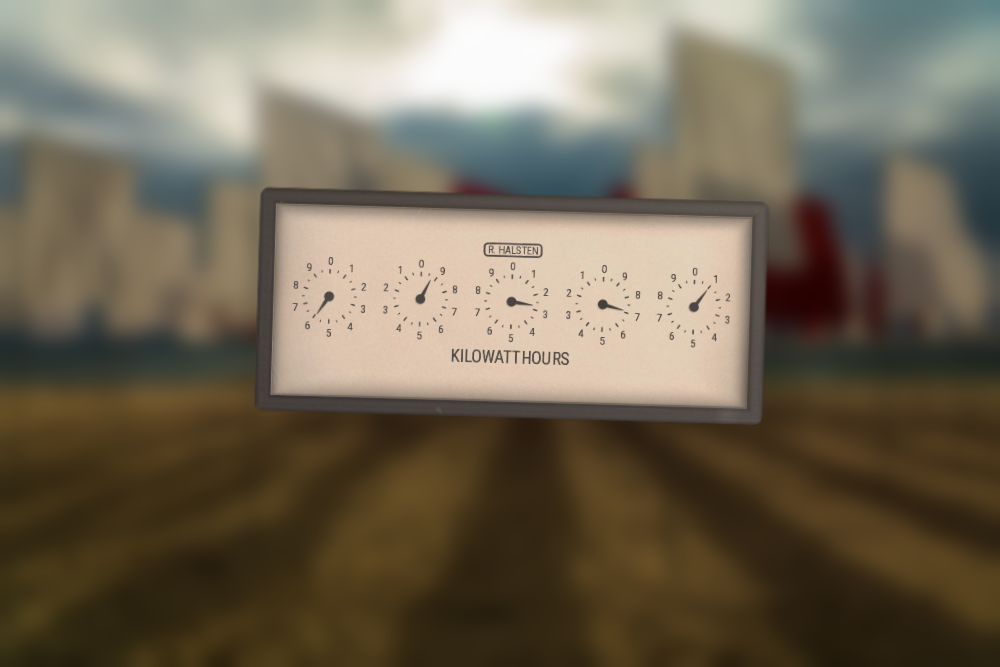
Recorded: 59271 kWh
